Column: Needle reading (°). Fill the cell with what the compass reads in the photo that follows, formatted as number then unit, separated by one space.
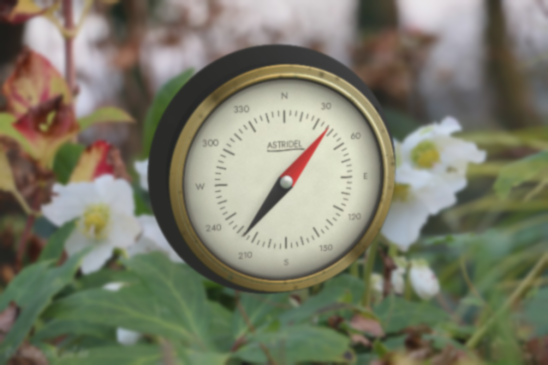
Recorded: 40 °
